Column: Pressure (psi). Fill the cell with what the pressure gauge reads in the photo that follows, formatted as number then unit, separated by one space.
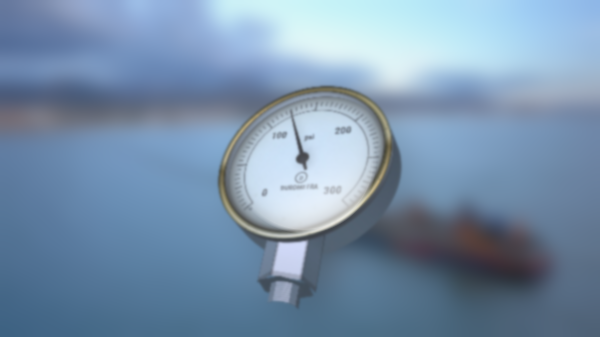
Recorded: 125 psi
